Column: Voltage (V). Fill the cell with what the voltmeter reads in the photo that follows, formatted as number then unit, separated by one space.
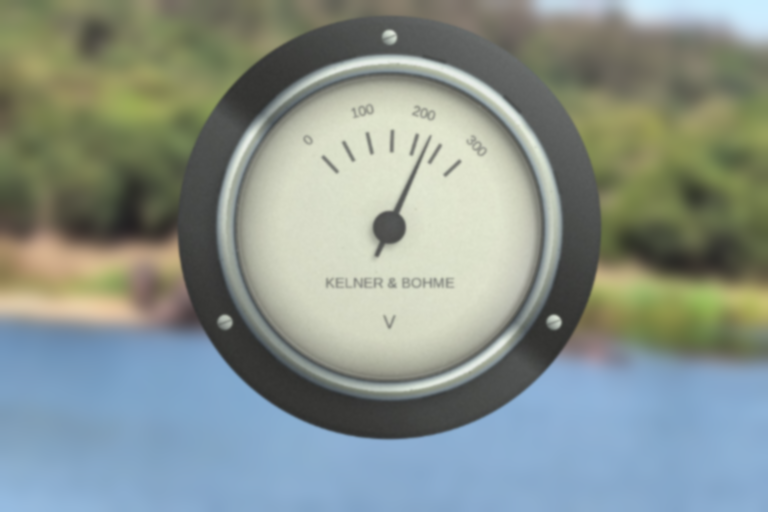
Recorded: 225 V
